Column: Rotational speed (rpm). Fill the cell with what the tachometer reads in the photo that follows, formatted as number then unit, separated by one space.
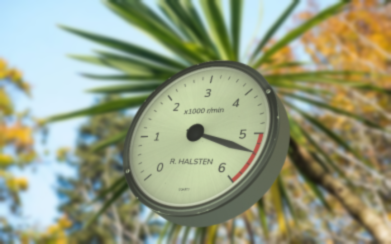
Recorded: 5400 rpm
